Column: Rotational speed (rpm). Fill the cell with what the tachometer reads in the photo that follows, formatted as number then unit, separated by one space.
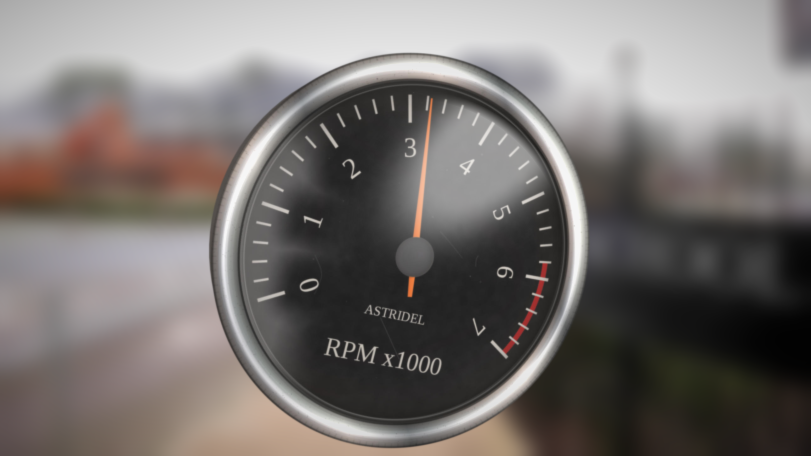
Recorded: 3200 rpm
